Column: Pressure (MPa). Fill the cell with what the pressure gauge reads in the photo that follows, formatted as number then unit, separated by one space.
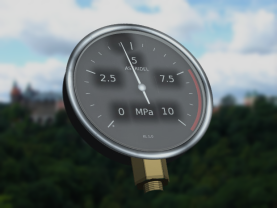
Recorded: 4.5 MPa
